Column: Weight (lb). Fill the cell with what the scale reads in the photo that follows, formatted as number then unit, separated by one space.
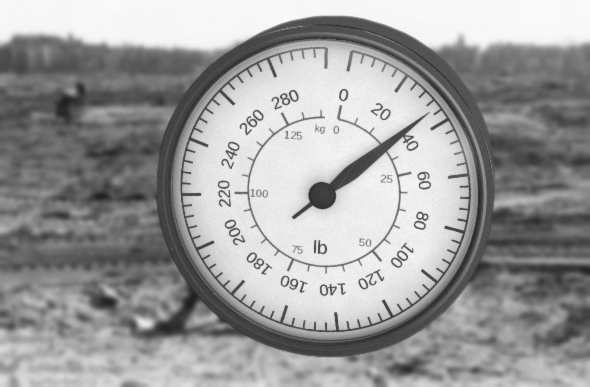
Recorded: 34 lb
